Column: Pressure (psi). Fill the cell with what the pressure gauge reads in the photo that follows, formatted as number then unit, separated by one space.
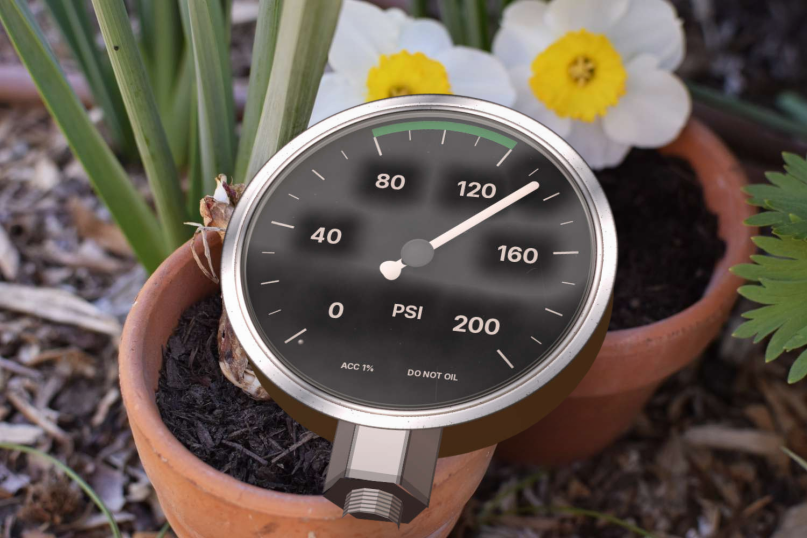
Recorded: 135 psi
